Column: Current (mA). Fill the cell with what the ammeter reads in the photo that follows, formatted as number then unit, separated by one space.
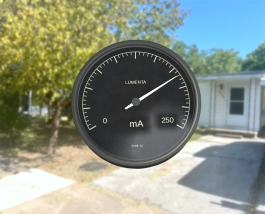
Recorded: 185 mA
